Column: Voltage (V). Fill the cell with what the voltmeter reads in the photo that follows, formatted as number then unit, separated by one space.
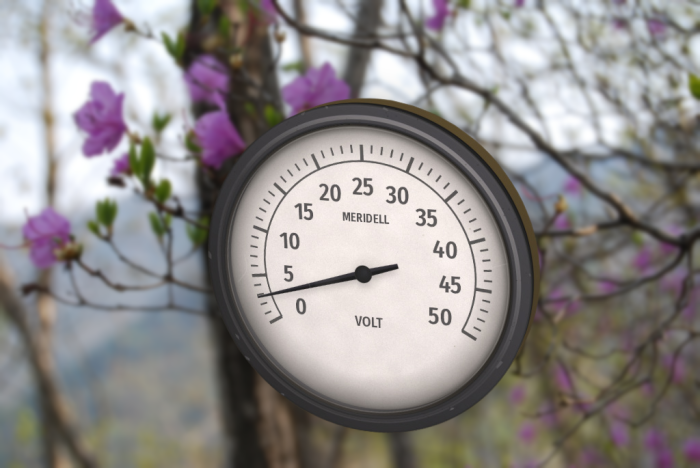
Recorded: 3 V
